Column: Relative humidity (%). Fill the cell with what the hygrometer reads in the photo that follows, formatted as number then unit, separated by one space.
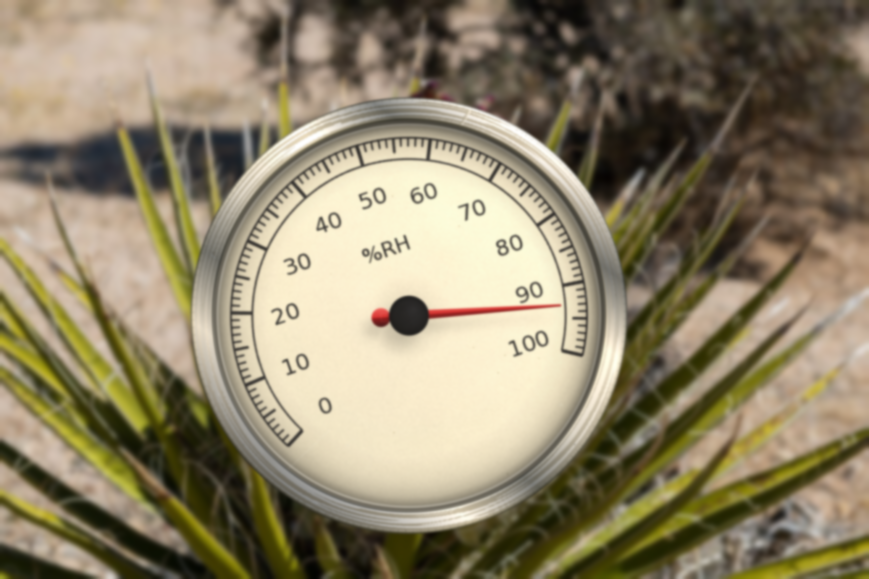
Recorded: 93 %
